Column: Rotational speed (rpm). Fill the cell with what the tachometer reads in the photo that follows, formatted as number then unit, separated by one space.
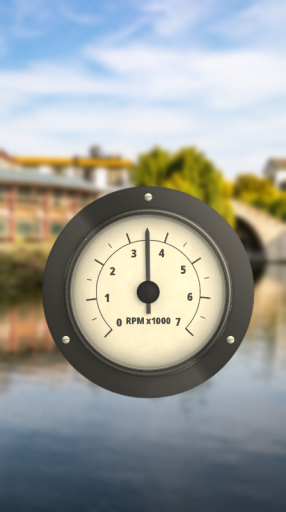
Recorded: 3500 rpm
